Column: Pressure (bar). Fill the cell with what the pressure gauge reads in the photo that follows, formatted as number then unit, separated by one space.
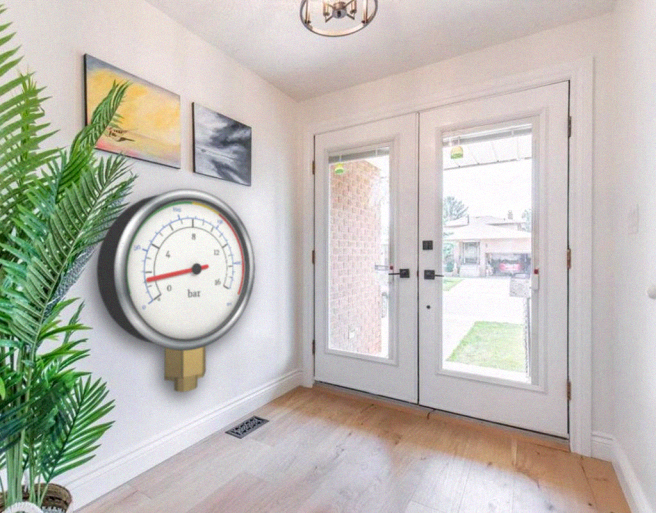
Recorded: 1.5 bar
